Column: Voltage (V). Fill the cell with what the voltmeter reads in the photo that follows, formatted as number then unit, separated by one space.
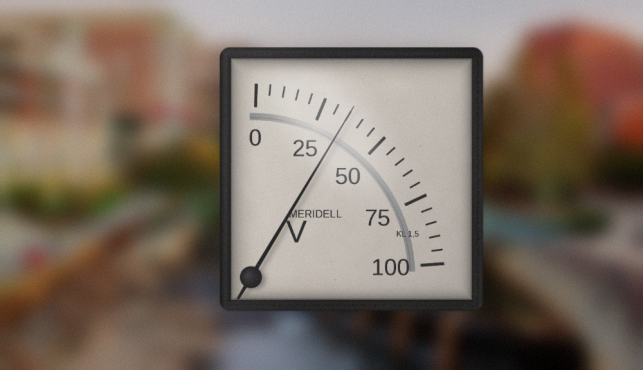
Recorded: 35 V
